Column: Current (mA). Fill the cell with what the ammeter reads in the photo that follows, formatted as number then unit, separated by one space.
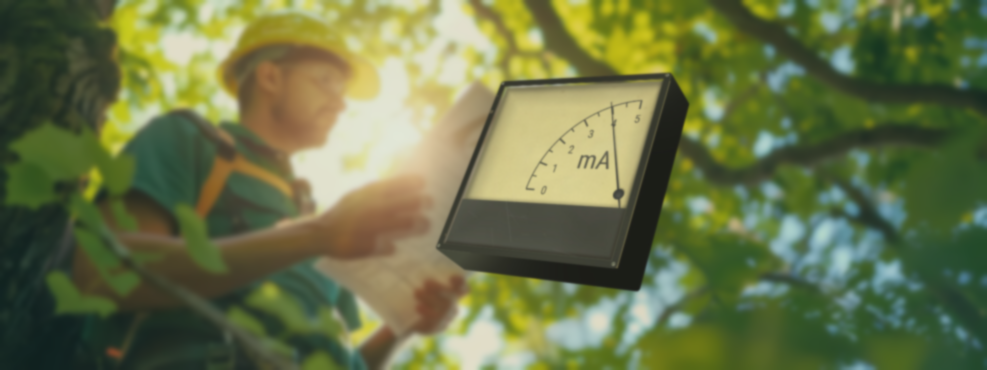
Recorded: 4 mA
